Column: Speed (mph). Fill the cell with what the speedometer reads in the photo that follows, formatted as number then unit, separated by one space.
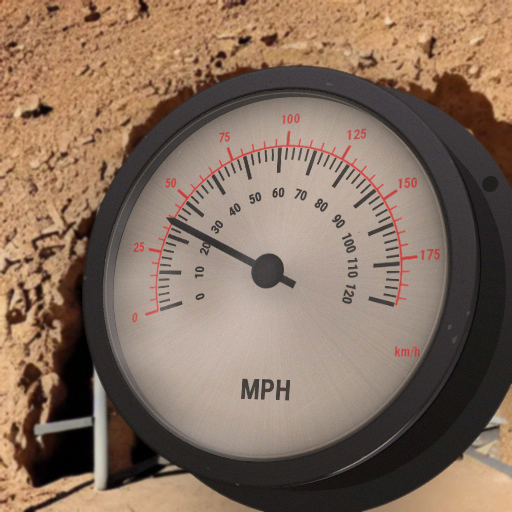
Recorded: 24 mph
